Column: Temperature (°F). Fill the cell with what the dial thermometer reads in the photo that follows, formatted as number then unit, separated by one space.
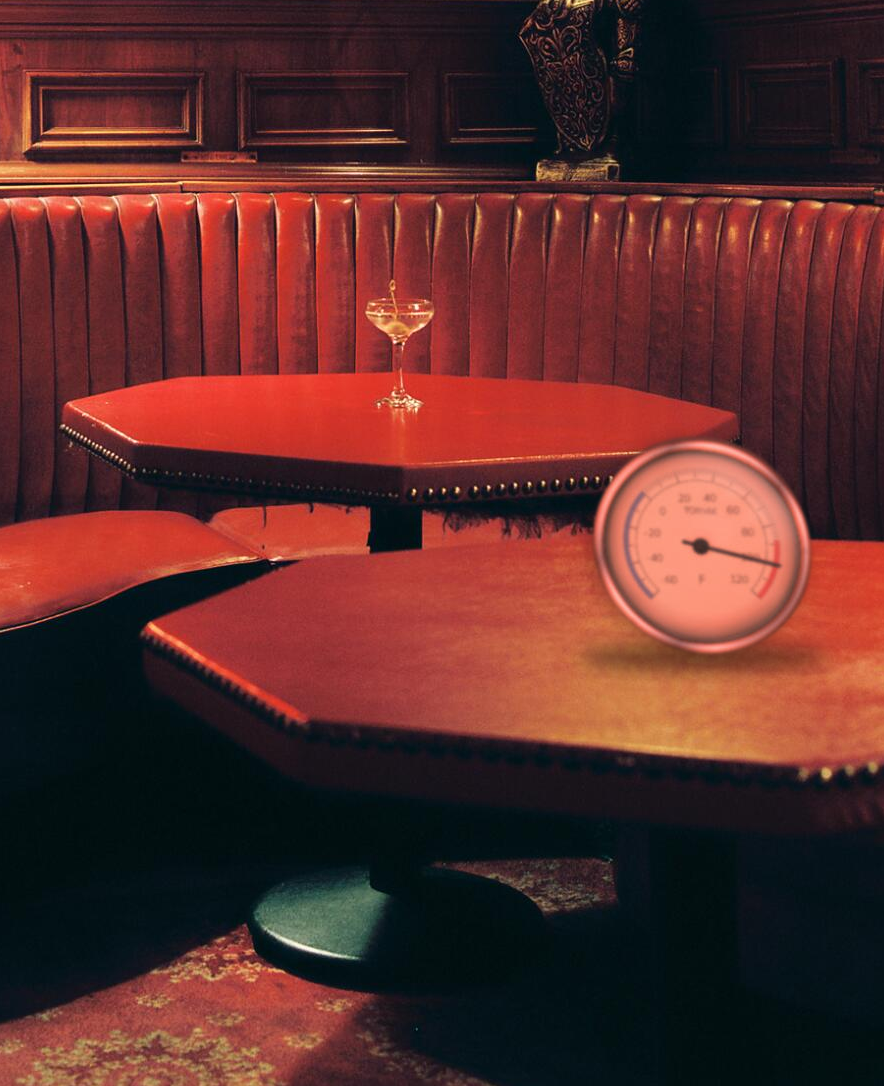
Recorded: 100 °F
